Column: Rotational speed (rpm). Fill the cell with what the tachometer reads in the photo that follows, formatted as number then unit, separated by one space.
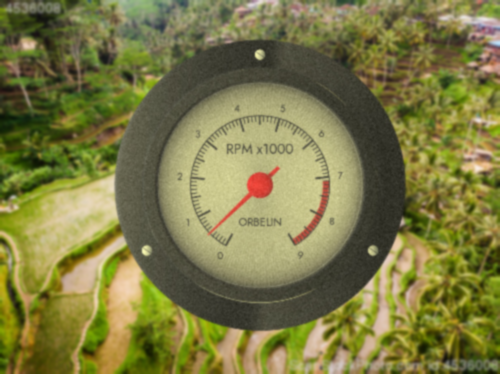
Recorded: 500 rpm
